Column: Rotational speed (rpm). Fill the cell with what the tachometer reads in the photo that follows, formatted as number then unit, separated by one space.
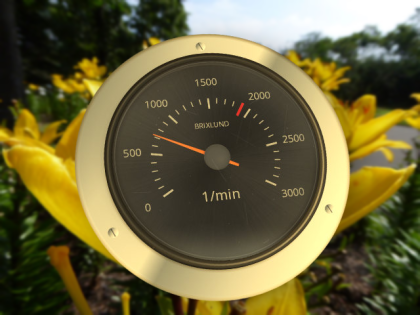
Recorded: 700 rpm
